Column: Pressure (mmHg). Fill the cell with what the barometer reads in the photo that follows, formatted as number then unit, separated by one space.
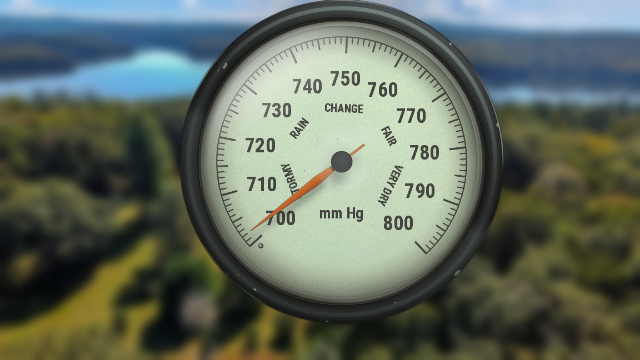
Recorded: 702 mmHg
